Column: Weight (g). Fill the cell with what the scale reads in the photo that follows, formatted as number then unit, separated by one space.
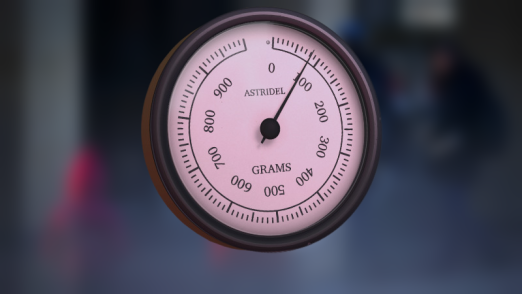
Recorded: 80 g
